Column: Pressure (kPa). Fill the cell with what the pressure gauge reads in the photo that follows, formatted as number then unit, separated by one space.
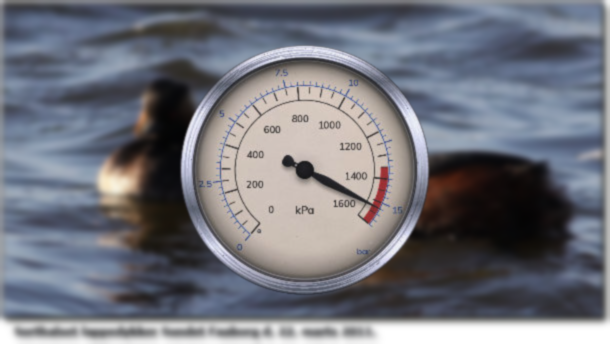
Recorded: 1525 kPa
